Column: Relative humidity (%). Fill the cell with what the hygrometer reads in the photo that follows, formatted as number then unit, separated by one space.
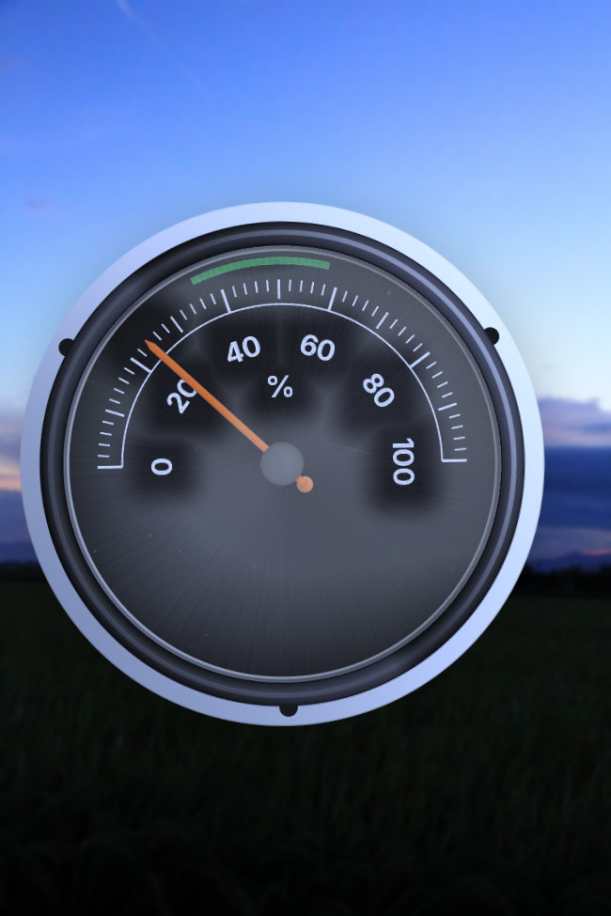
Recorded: 24 %
